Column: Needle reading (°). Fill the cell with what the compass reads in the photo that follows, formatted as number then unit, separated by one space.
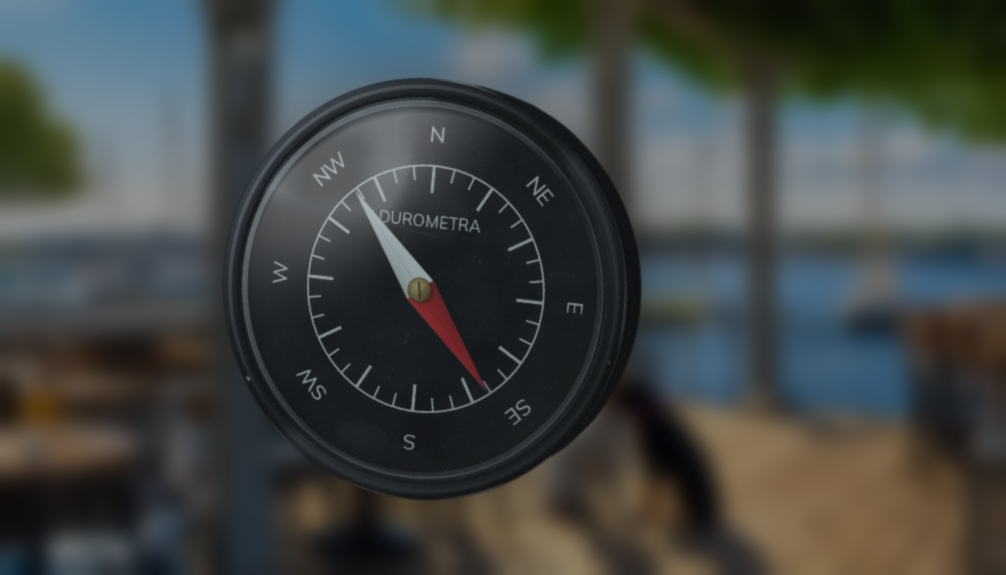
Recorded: 140 °
